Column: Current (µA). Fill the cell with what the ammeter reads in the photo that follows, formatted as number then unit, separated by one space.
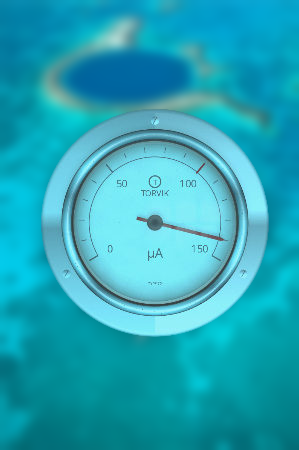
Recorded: 140 µA
